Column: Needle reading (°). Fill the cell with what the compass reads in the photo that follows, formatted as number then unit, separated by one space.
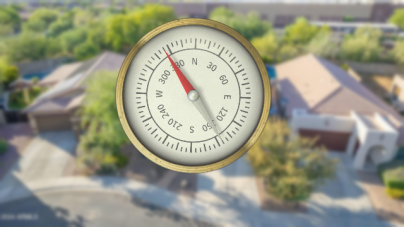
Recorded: 325 °
